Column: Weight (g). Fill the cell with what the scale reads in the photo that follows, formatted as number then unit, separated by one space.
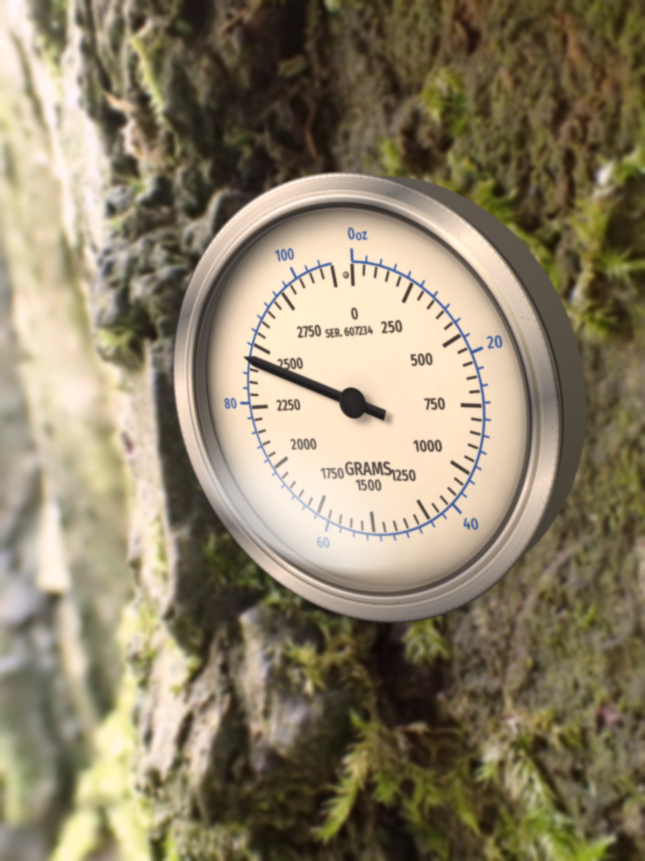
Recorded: 2450 g
